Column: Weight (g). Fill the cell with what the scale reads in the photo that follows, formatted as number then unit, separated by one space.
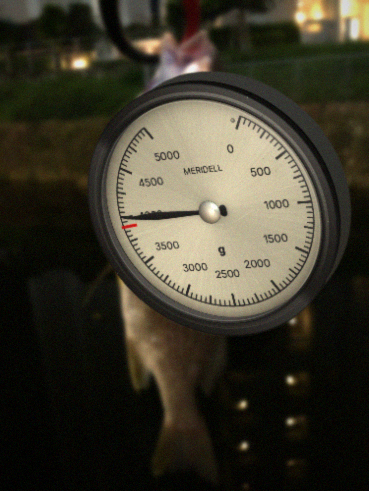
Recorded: 4000 g
